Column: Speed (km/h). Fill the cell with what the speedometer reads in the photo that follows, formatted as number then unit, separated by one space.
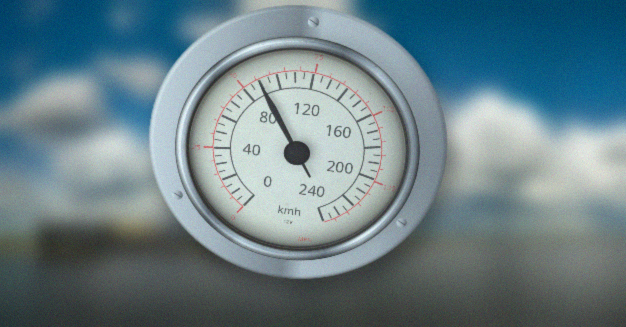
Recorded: 90 km/h
